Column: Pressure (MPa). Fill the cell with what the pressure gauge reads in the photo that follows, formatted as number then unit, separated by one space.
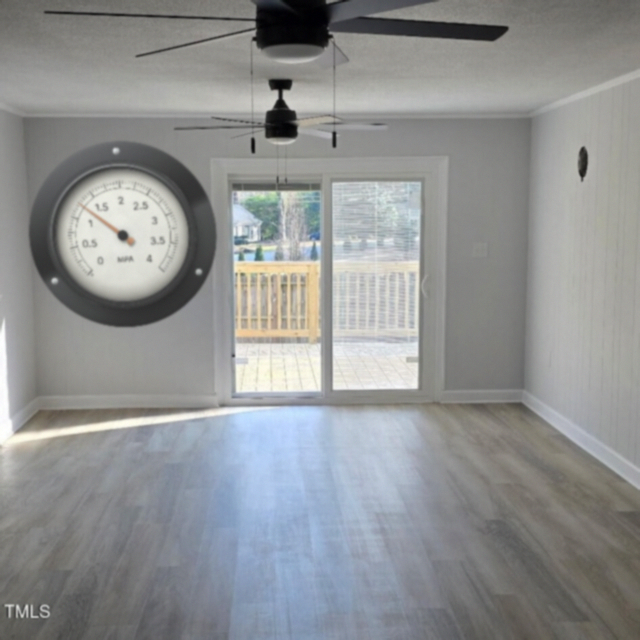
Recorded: 1.25 MPa
